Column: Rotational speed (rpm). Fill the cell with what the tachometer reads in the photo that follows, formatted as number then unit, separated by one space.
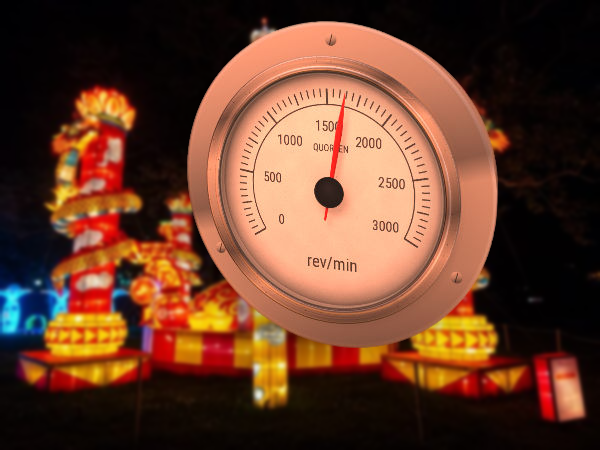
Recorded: 1650 rpm
